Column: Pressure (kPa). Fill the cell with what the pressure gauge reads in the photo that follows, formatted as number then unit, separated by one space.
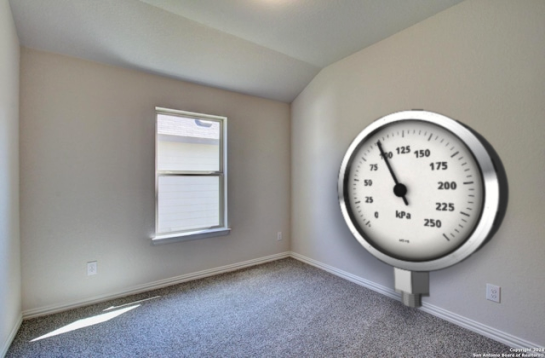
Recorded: 100 kPa
